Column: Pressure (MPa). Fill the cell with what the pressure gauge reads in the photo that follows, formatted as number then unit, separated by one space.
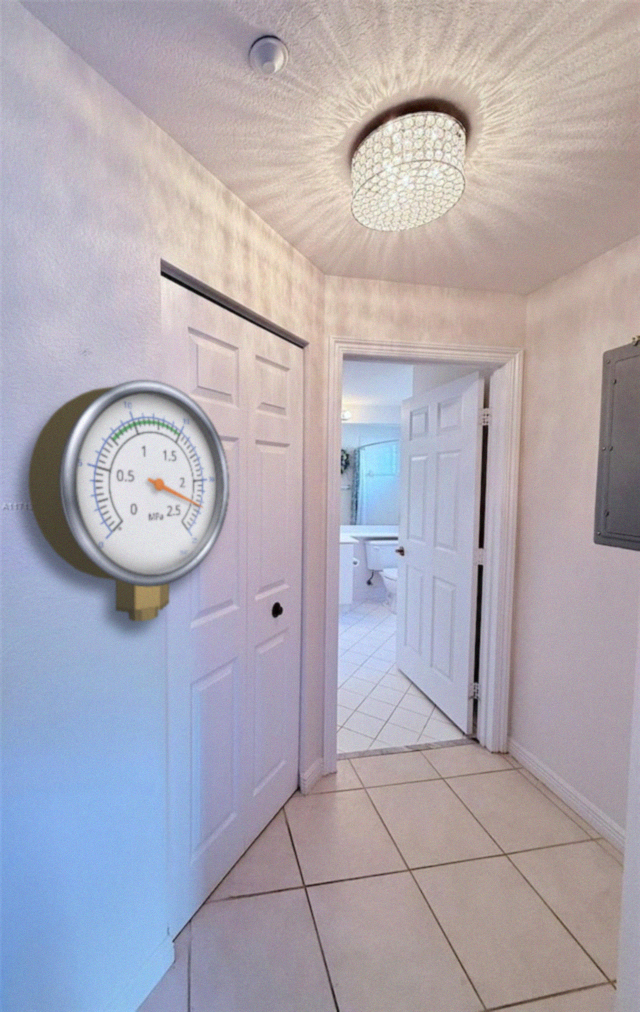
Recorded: 2.25 MPa
